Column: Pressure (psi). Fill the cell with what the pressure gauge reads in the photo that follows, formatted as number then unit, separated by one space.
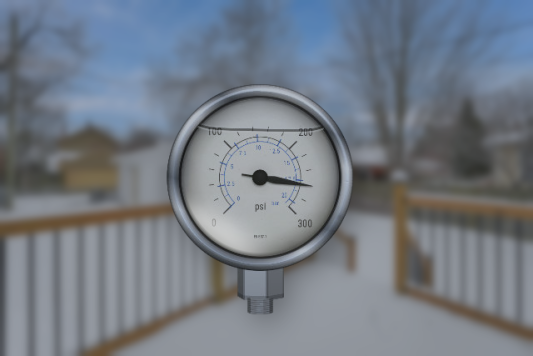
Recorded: 260 psi
